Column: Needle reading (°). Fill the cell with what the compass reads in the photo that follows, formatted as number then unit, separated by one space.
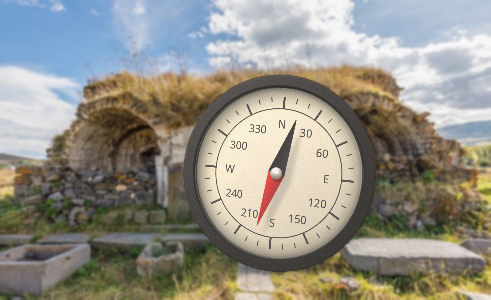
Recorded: 195 °
